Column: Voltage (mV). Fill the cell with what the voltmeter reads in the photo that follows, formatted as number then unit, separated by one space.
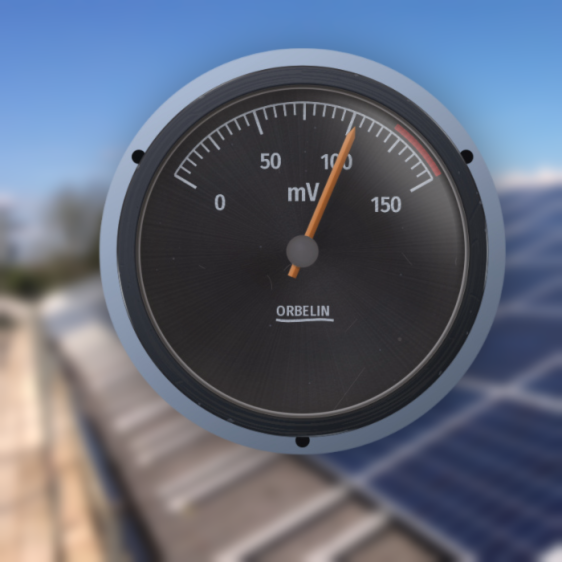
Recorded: 102.5 mV
